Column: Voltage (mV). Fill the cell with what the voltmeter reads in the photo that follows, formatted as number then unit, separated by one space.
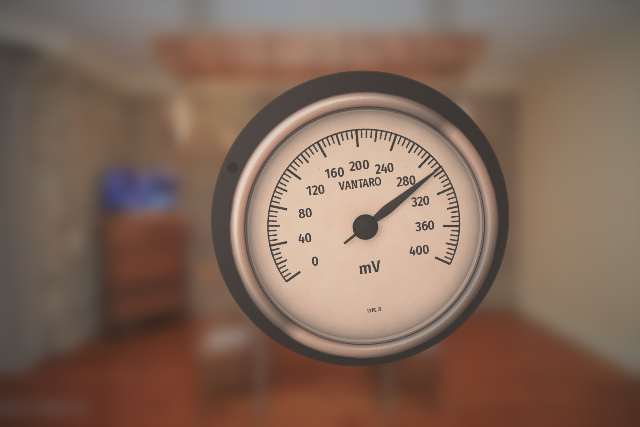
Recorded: 295 mV
